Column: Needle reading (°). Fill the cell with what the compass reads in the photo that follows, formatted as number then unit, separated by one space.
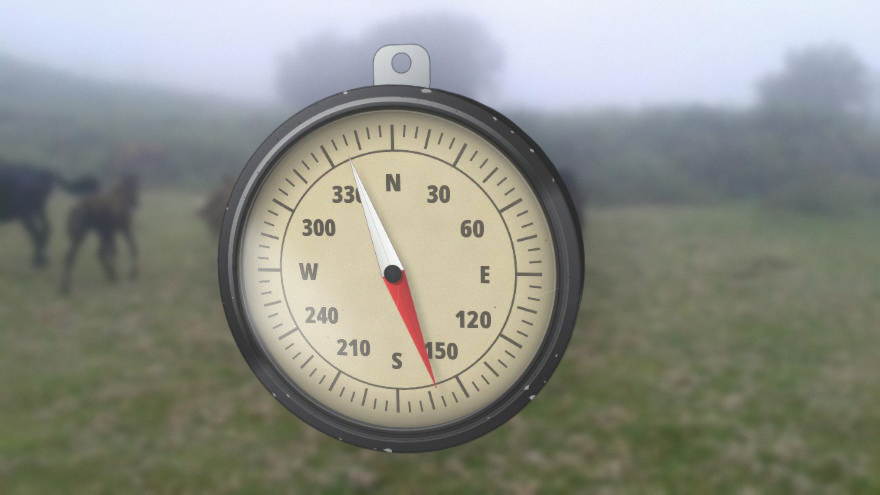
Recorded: 160 °
